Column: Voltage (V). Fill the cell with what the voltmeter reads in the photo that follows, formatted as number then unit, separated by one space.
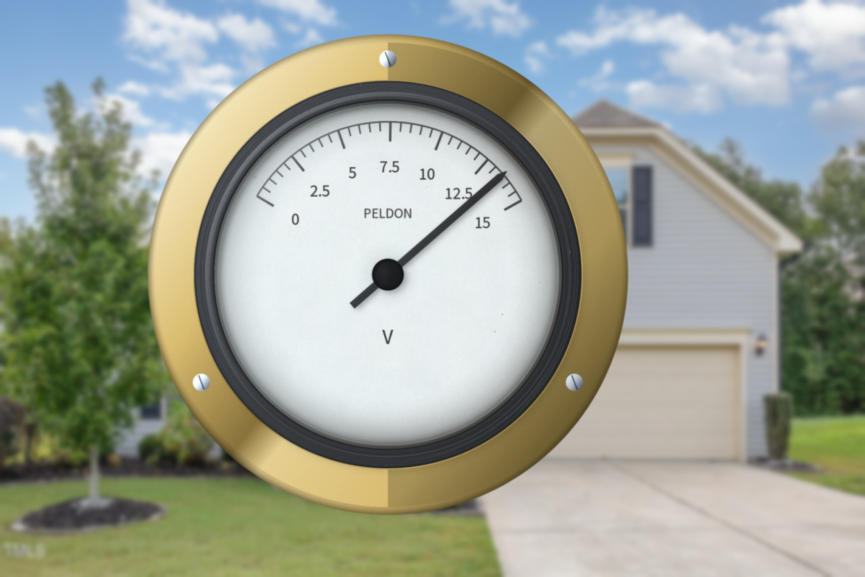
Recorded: 13.5 V
